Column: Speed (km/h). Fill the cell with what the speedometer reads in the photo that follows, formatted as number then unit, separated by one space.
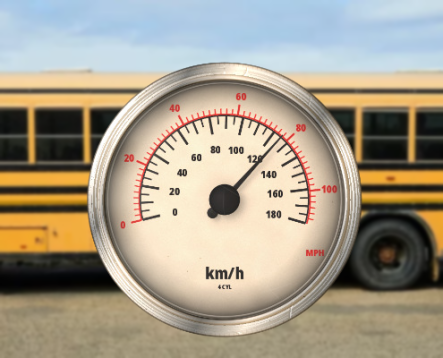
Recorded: 125 km/h
